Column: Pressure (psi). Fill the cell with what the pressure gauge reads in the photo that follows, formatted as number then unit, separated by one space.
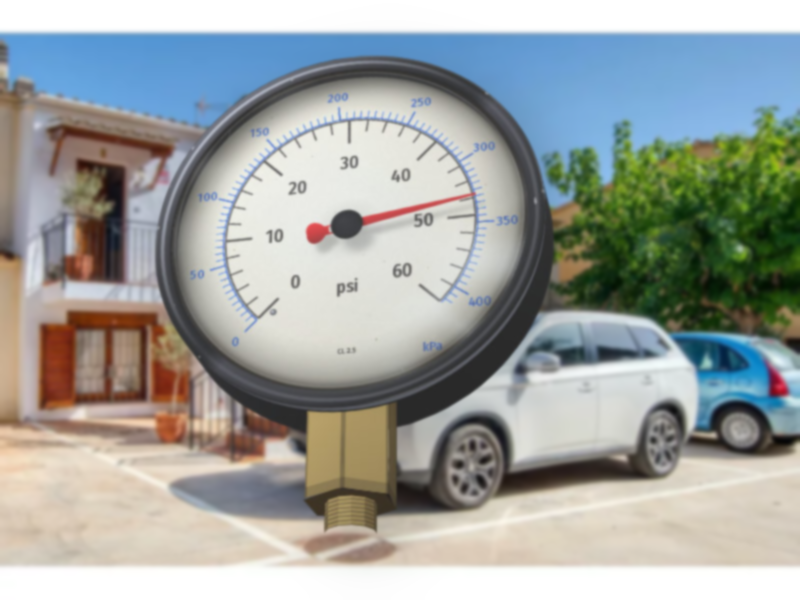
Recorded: 48 psi
